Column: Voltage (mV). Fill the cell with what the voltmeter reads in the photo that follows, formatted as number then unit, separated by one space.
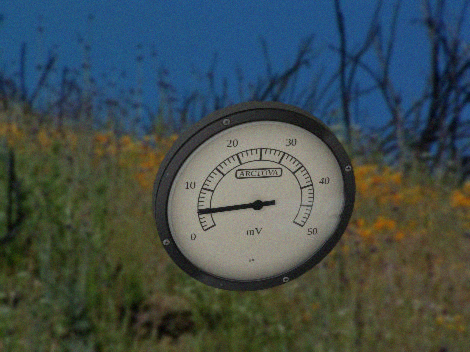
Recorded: 5 mV
